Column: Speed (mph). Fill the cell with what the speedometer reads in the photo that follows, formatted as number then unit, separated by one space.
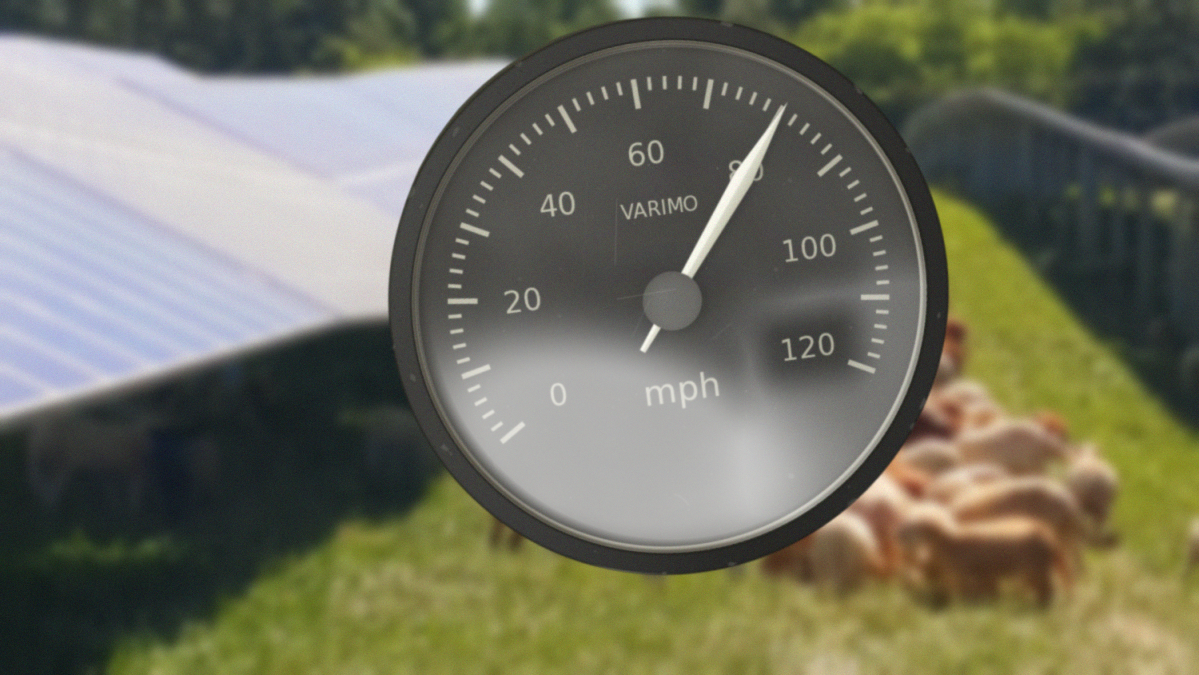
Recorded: 80 mph
